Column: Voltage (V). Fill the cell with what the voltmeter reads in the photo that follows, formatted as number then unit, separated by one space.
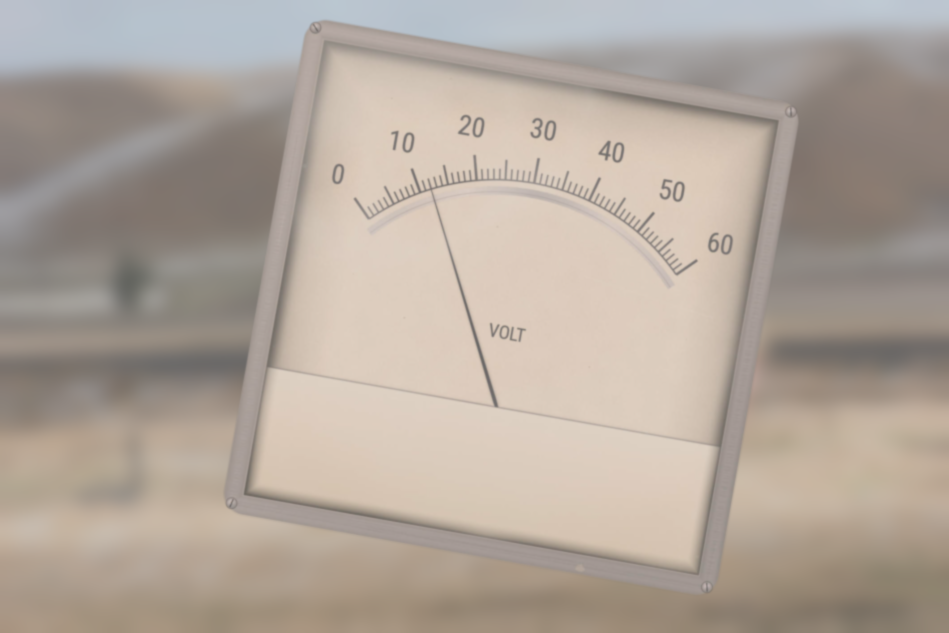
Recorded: 12 V
